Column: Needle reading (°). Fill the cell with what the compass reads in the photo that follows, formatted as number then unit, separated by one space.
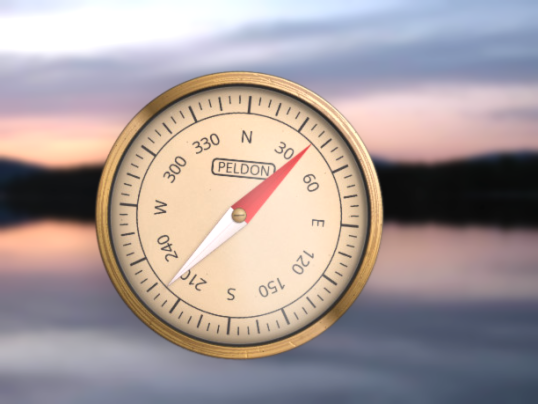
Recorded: 40 °
